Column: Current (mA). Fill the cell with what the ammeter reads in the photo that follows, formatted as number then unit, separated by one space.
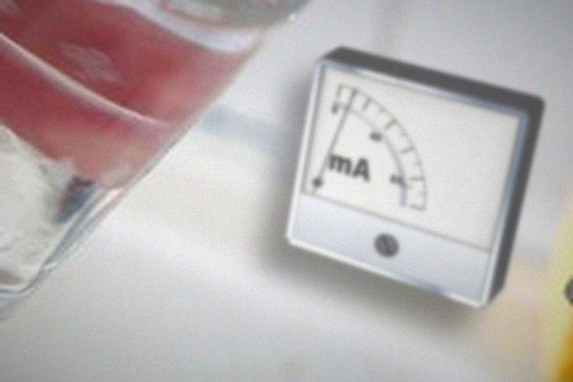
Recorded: 10 mA
